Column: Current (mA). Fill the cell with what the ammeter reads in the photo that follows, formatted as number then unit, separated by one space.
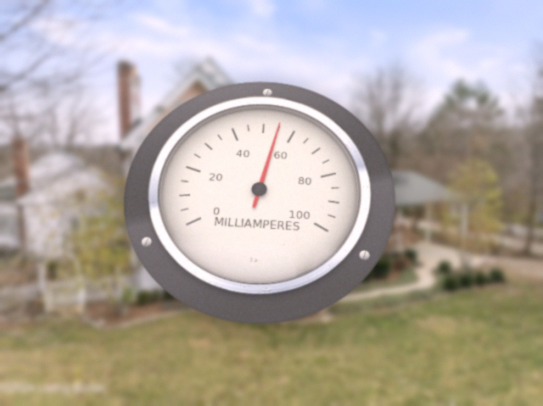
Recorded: 55 mA
